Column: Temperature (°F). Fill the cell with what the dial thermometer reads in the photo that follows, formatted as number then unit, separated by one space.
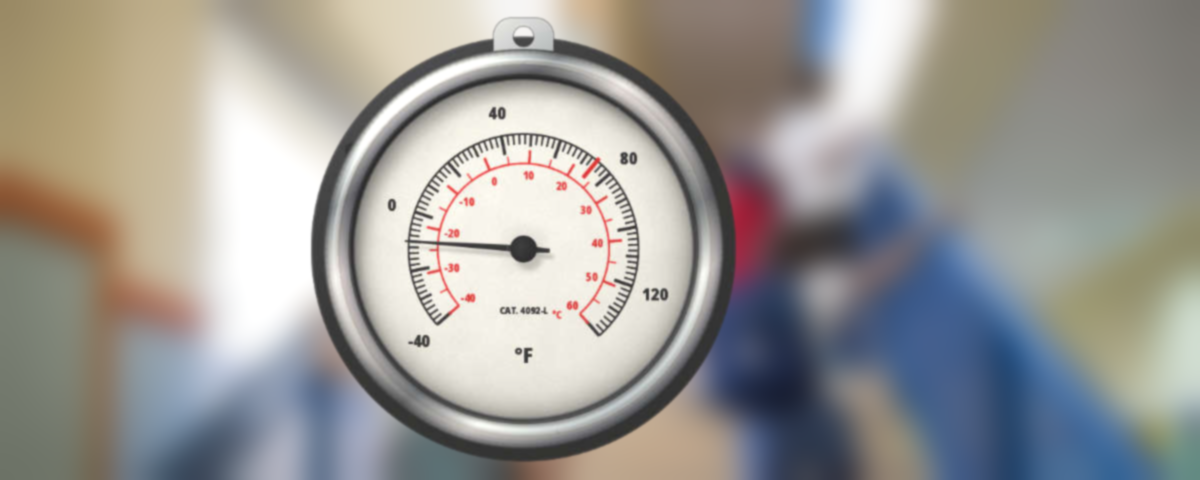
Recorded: -10 °F
